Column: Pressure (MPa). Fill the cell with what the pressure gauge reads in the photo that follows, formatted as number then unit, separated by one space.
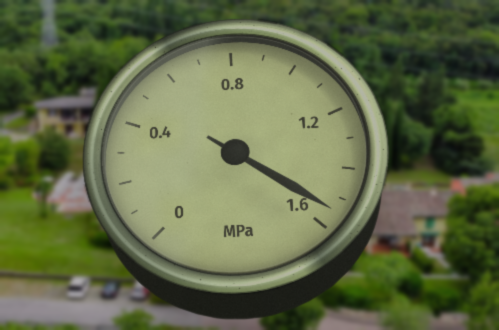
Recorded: 1.55 MPa
